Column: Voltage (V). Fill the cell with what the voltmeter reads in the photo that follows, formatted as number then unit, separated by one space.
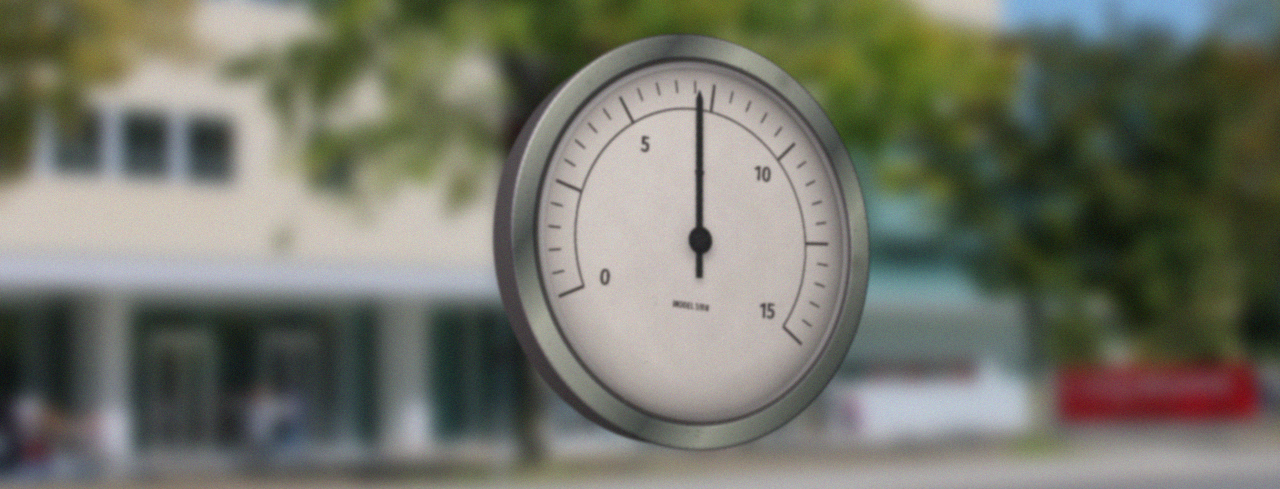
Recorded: 7 V
